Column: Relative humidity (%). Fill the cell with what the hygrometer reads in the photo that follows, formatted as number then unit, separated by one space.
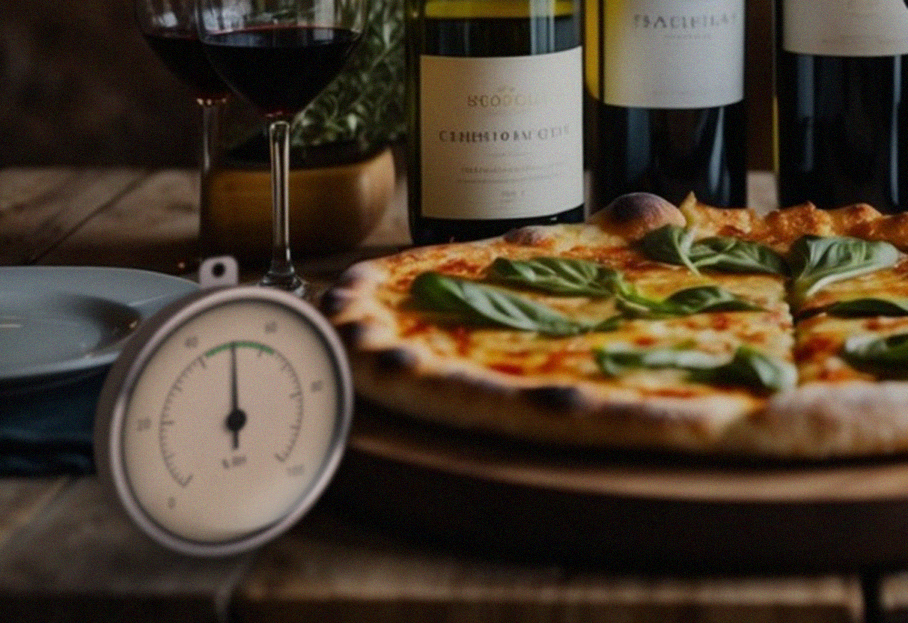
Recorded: 50 %
